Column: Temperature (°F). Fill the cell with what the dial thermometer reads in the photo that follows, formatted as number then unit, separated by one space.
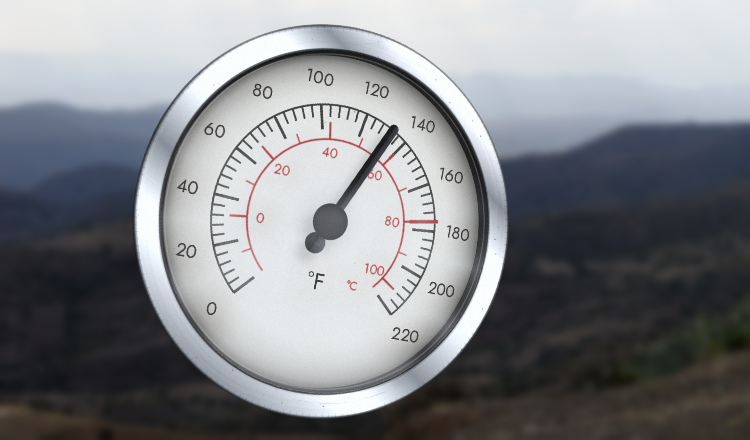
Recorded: 132 °F
